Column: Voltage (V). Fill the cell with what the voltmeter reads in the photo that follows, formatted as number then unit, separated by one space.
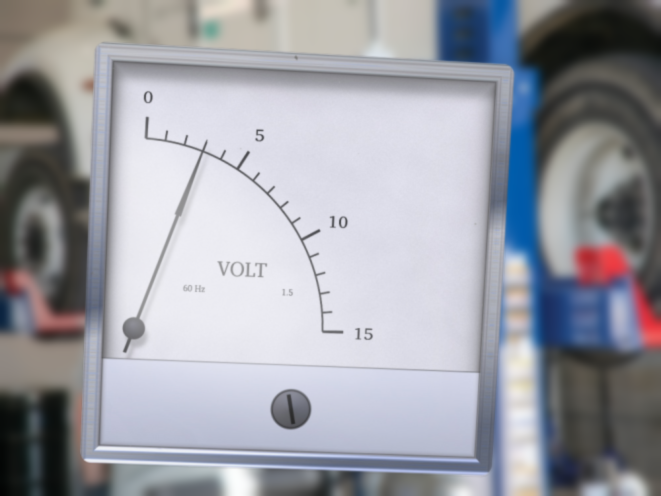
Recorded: 3 V
